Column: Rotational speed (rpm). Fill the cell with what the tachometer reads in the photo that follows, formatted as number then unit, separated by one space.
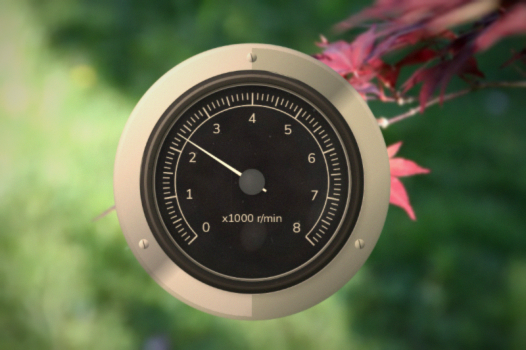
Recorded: 2300 rpm
